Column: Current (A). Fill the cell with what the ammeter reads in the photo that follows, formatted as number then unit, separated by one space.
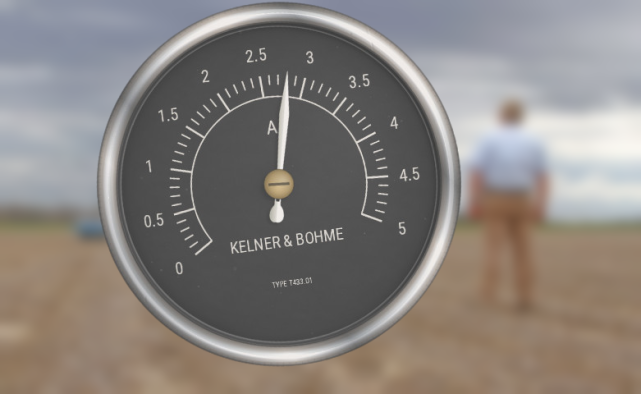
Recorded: 2.8 A
